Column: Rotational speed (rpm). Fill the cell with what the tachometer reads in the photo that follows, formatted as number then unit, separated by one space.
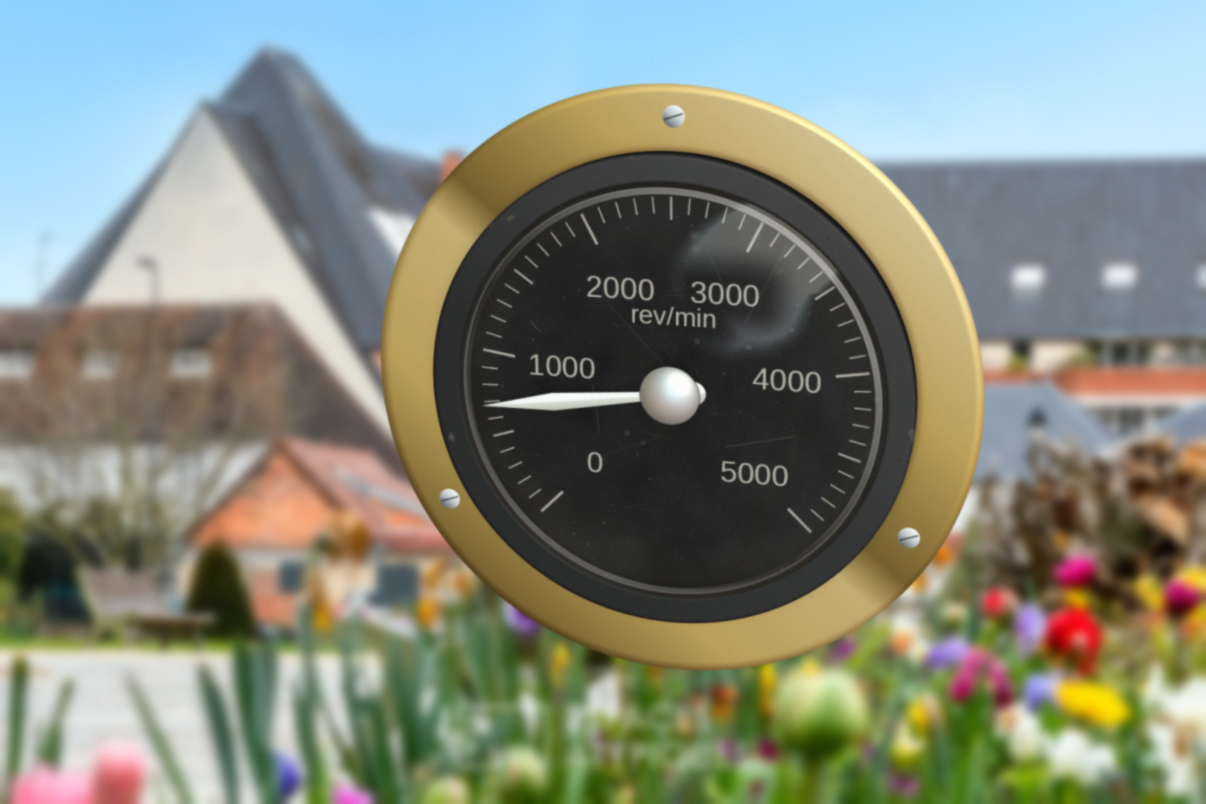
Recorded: 700 rpm
